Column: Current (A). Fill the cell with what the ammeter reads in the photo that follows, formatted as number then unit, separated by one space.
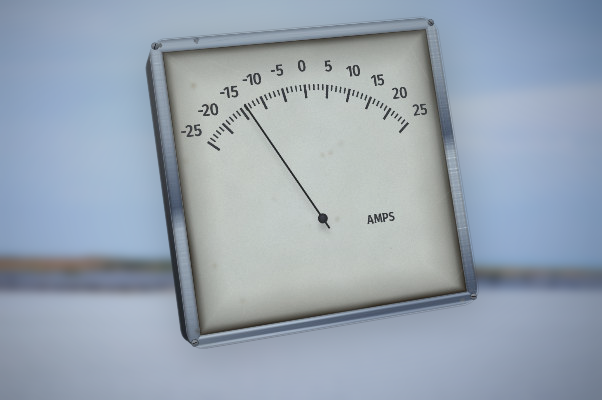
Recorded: -14 A
